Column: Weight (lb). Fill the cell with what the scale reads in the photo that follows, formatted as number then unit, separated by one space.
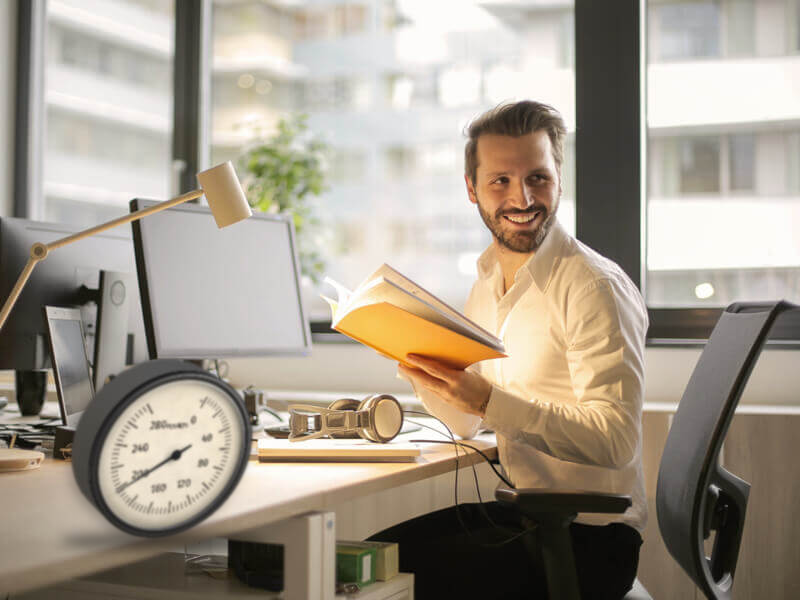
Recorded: 200 lb
